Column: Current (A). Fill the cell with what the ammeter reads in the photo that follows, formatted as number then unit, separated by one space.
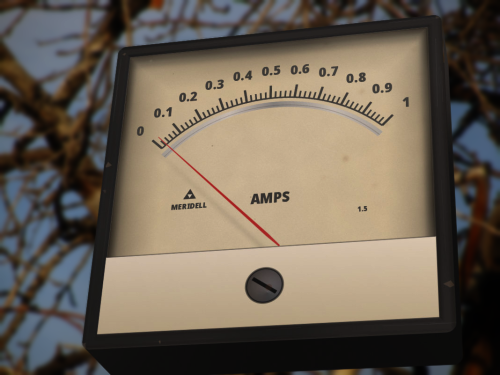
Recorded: 0.02 A
